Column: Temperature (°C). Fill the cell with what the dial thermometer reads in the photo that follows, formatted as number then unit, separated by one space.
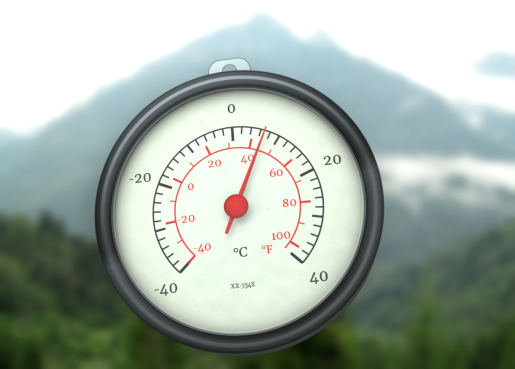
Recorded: 7 °C
